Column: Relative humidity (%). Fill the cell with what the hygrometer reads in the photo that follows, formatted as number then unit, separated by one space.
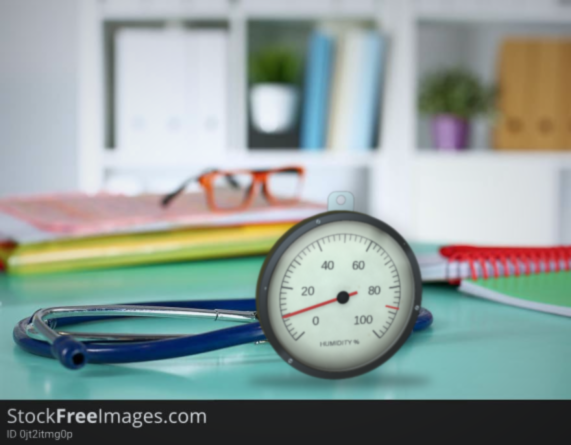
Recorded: 10 %
